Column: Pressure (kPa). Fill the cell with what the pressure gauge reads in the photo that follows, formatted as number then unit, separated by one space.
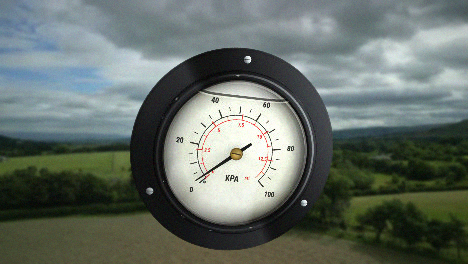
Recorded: 2.5 kPa
